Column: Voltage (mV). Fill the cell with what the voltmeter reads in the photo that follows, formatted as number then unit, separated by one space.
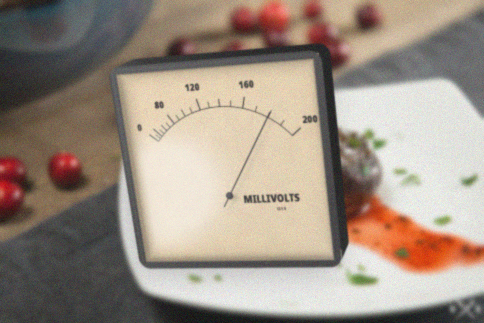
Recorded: 180 mV
